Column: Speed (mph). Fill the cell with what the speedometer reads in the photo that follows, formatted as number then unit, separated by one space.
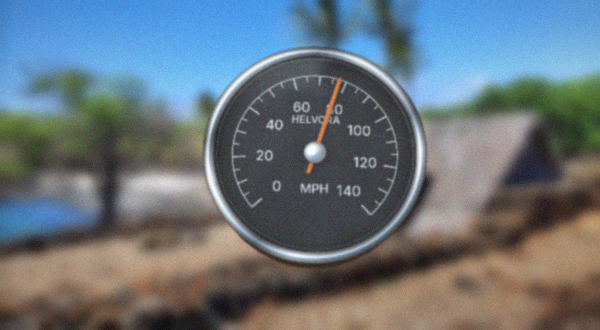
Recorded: 77.5 mph
